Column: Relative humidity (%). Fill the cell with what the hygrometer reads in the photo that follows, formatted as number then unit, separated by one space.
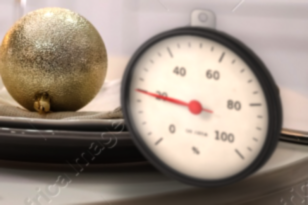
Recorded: 20 %
